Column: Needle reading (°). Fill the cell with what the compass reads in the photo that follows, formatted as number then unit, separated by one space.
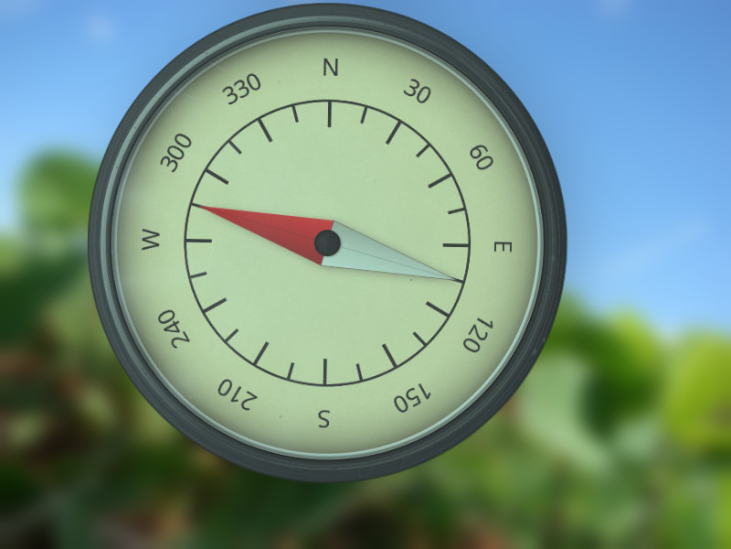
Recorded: 285 °
